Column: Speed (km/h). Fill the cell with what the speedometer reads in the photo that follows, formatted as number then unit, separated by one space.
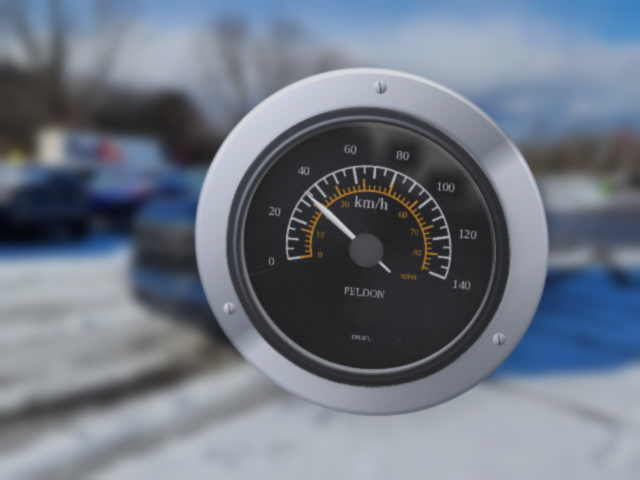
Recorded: 35 km/h
